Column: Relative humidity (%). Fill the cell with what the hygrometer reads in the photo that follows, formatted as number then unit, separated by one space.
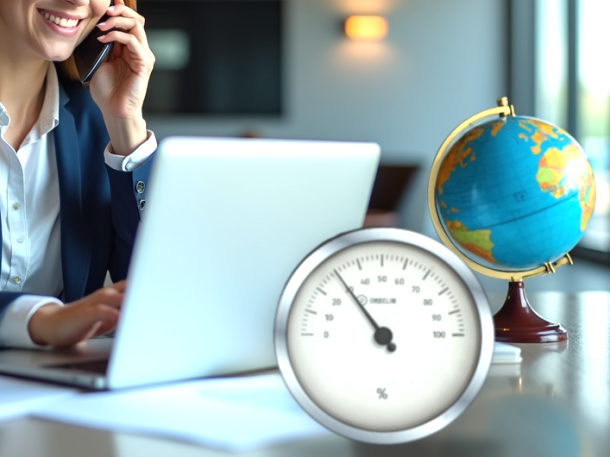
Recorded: 30 %
